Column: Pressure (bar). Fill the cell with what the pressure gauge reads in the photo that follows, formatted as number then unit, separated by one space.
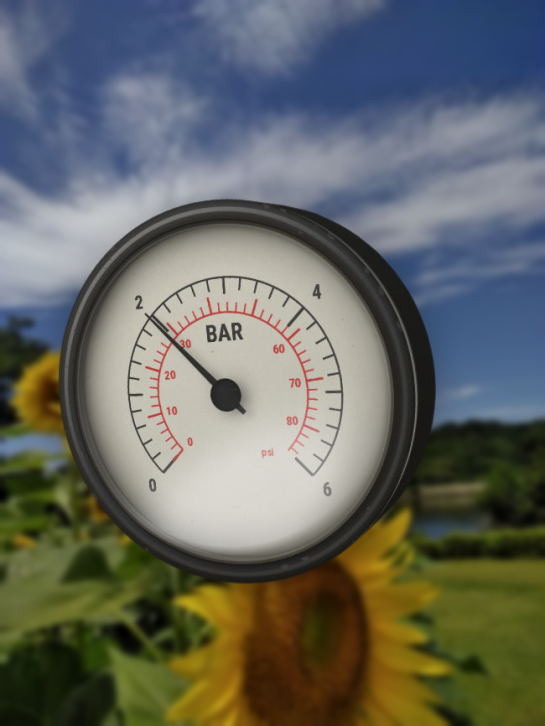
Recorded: 2 bar
